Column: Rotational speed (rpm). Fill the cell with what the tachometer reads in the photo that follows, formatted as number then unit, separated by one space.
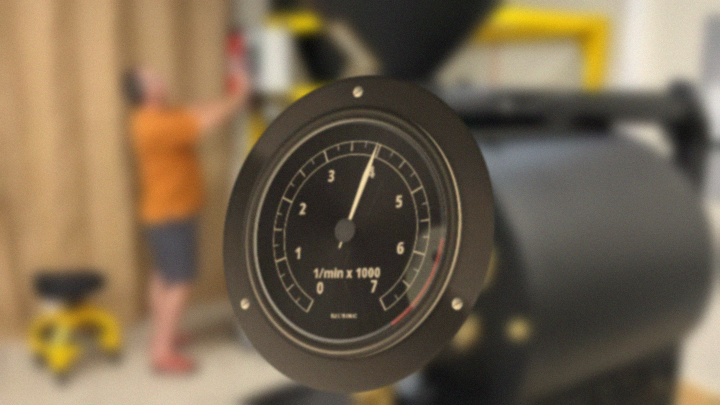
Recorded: 4000 rpm
